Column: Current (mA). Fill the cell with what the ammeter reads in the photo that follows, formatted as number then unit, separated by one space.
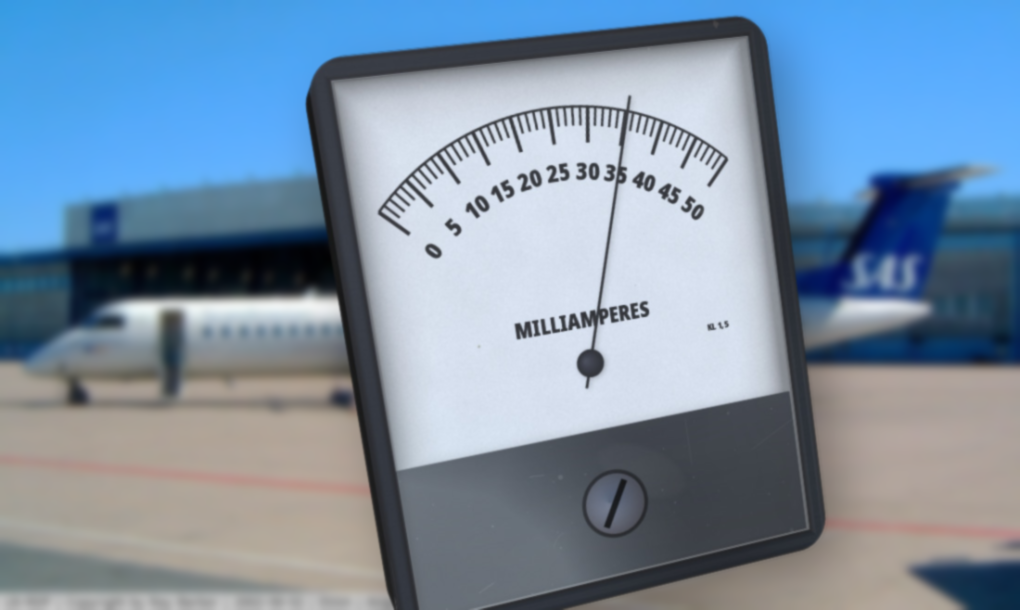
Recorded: 35 mA
